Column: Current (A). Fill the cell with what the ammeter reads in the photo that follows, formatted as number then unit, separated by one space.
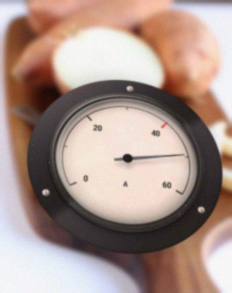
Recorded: 50 A
